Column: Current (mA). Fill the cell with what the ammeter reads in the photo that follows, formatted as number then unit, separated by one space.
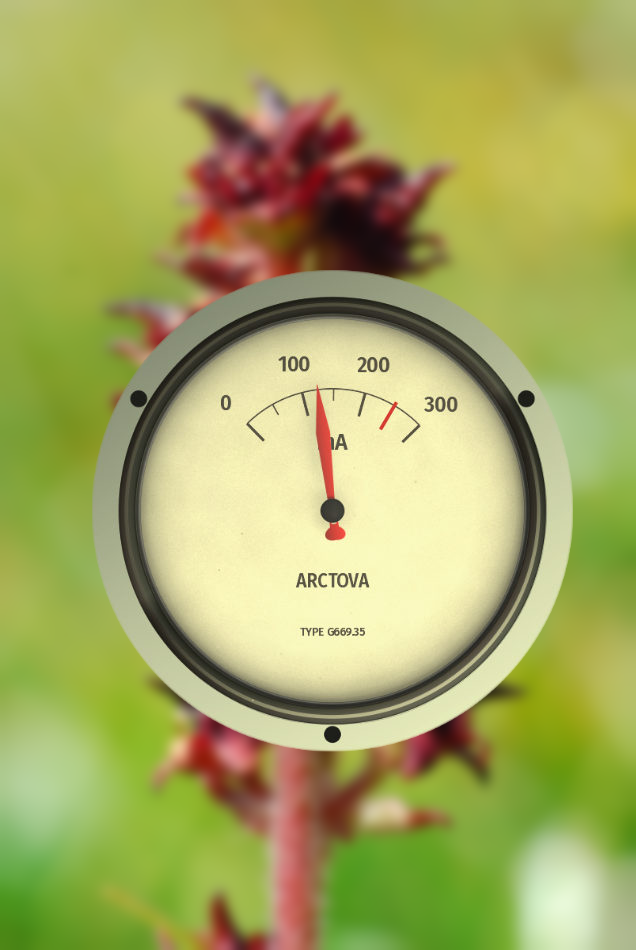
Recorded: 125 mA
